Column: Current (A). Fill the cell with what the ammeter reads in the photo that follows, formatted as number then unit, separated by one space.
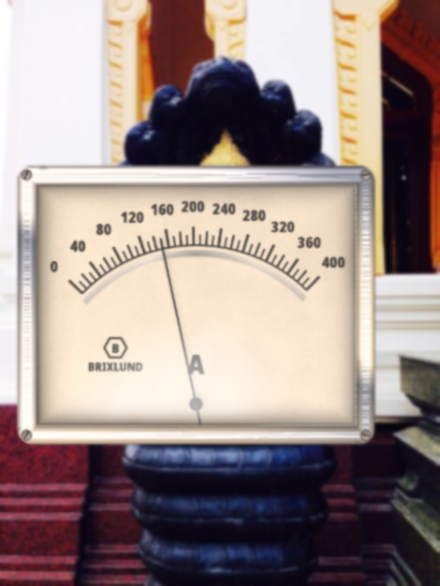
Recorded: 150 A
